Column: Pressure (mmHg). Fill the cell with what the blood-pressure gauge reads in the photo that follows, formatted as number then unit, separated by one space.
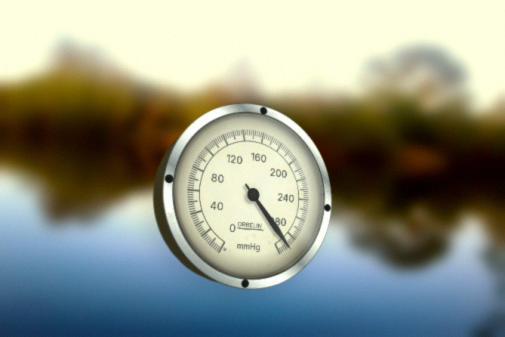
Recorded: 290 mmHg
